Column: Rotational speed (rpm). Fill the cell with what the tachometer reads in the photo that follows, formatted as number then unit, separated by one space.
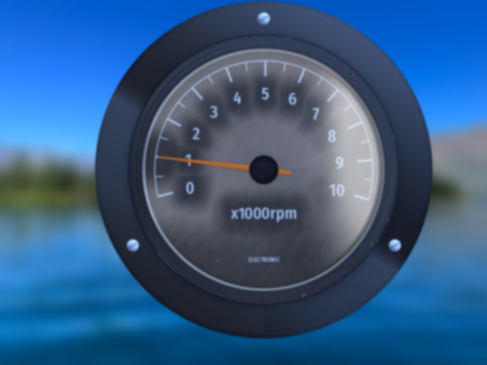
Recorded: 1000 rpm
